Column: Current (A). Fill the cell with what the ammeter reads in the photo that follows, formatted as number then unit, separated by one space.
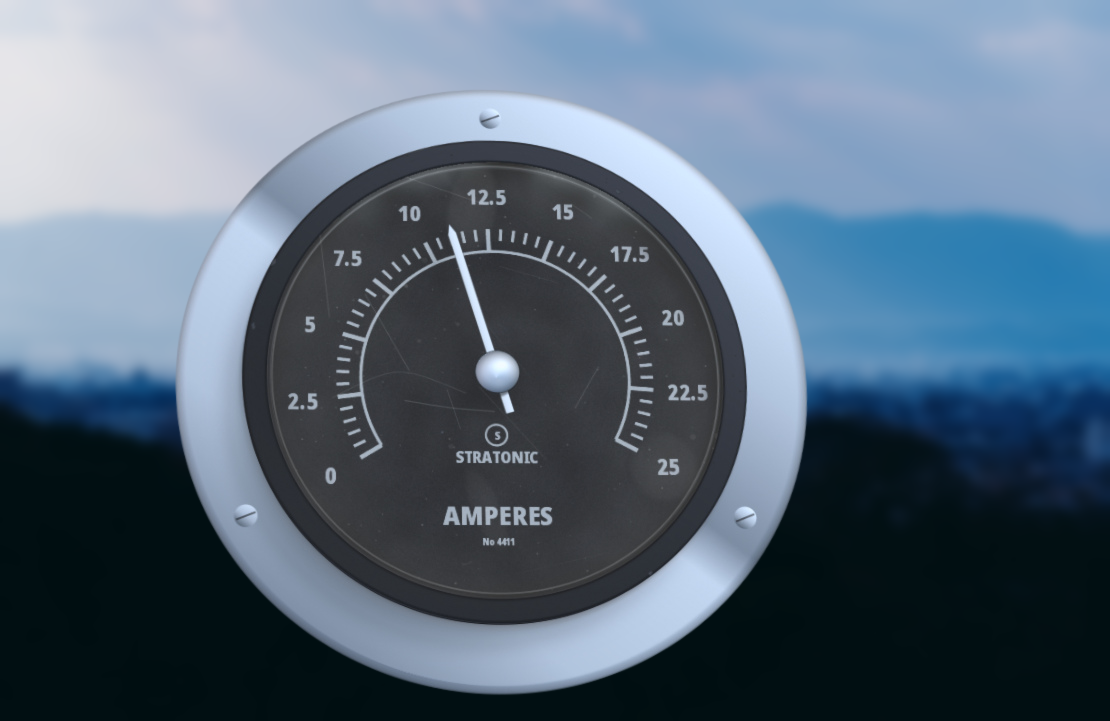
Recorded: 11 A
